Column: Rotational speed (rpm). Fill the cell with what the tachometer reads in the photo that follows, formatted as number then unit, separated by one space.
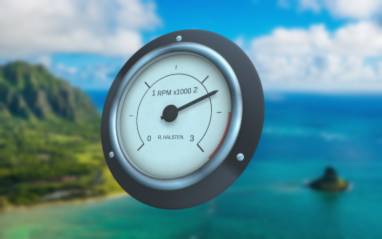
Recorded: 2250 rpm
